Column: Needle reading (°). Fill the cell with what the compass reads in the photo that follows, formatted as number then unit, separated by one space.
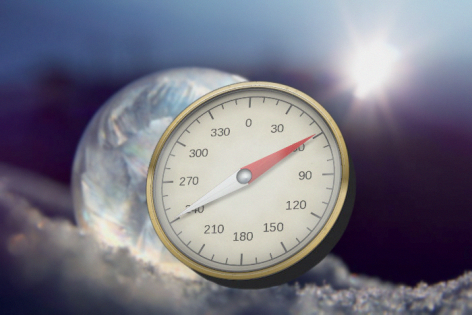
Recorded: 60 °
